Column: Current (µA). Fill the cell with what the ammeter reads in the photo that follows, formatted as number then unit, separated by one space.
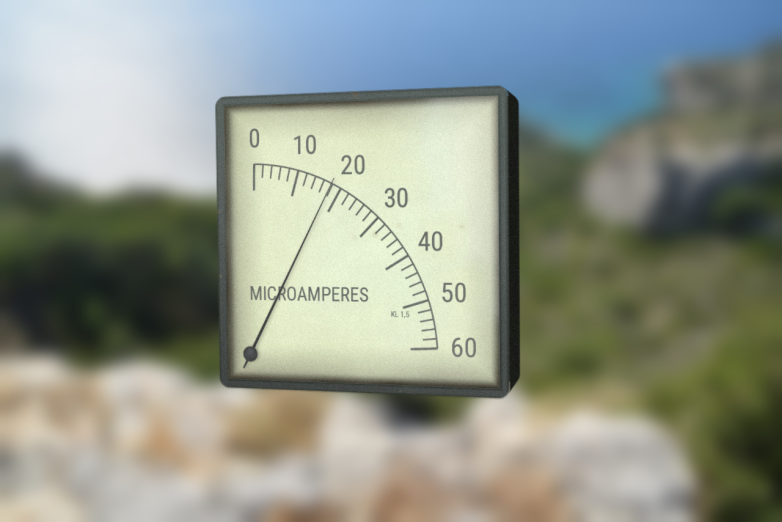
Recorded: 18 µA
